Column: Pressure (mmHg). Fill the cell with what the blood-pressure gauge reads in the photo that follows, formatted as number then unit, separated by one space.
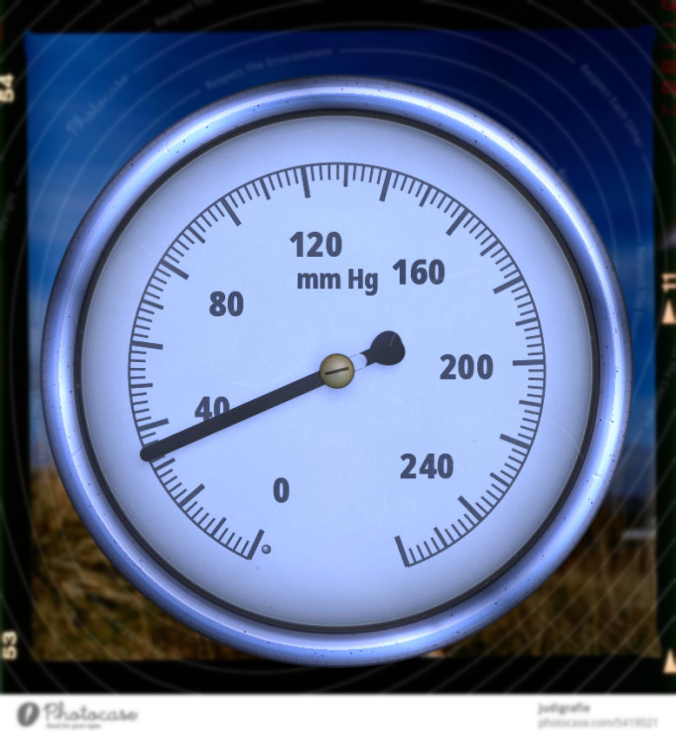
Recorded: 34 mmHg
